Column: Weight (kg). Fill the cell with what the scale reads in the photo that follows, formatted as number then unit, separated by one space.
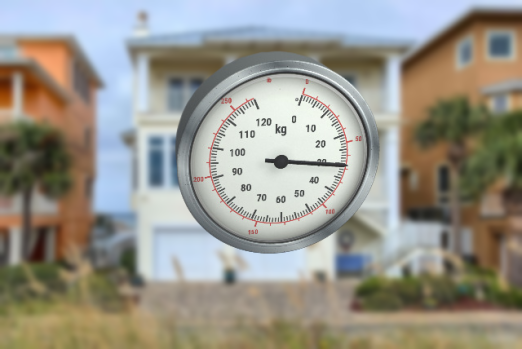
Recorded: 30 kg
